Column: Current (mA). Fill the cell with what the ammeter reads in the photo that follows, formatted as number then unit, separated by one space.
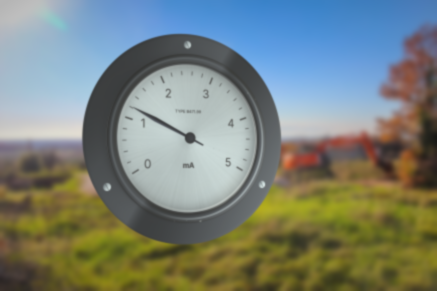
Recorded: 1.2 mA
